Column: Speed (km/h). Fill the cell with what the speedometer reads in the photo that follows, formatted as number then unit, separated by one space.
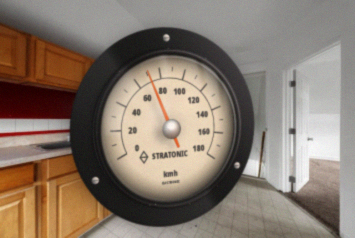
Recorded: 70 km/h
